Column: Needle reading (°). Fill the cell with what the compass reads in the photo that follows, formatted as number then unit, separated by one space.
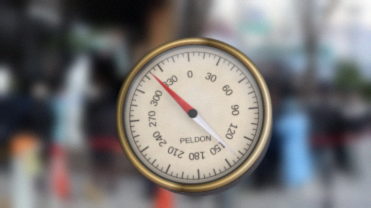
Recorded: 320 °
